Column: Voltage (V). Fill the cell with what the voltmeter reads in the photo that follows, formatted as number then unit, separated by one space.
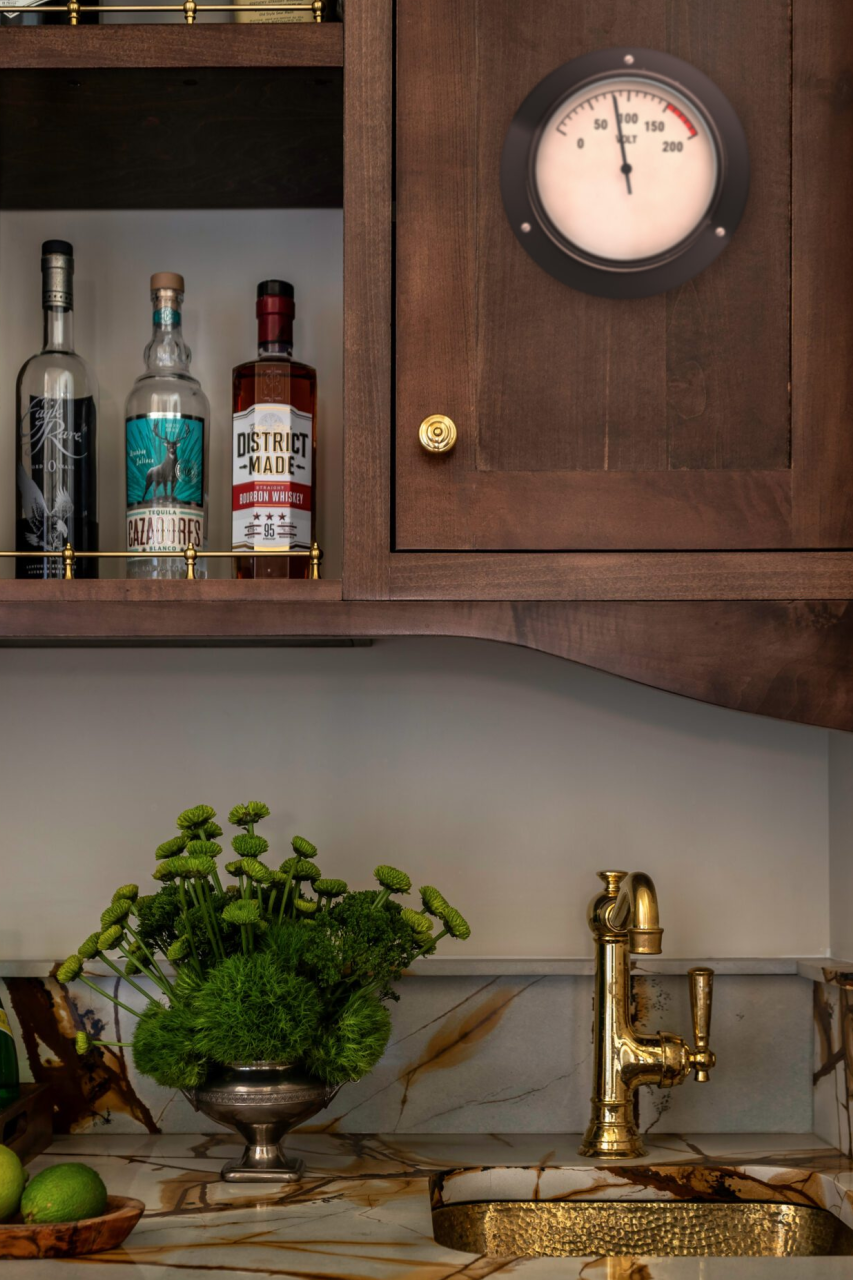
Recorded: 80 V
